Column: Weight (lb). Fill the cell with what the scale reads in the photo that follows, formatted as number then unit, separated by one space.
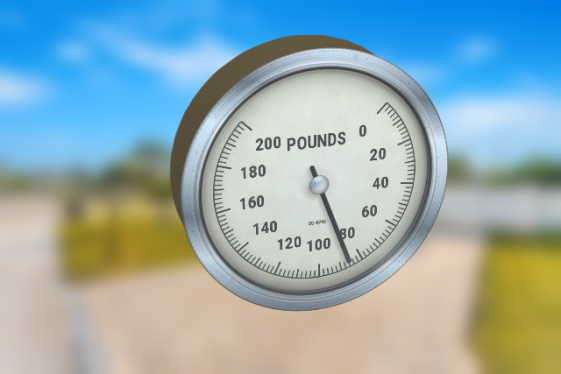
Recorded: 86 lb
